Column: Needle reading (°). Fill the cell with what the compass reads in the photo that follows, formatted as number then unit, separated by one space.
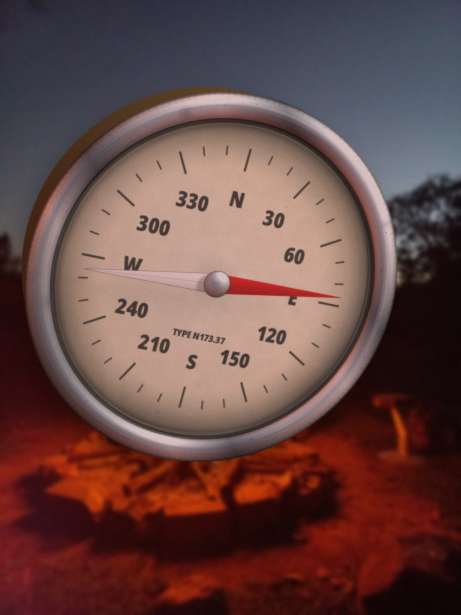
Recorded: 85 °
